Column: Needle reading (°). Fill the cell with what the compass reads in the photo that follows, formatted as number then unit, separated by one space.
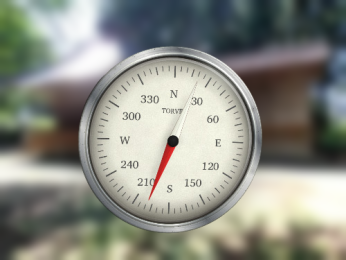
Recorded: 200 °
